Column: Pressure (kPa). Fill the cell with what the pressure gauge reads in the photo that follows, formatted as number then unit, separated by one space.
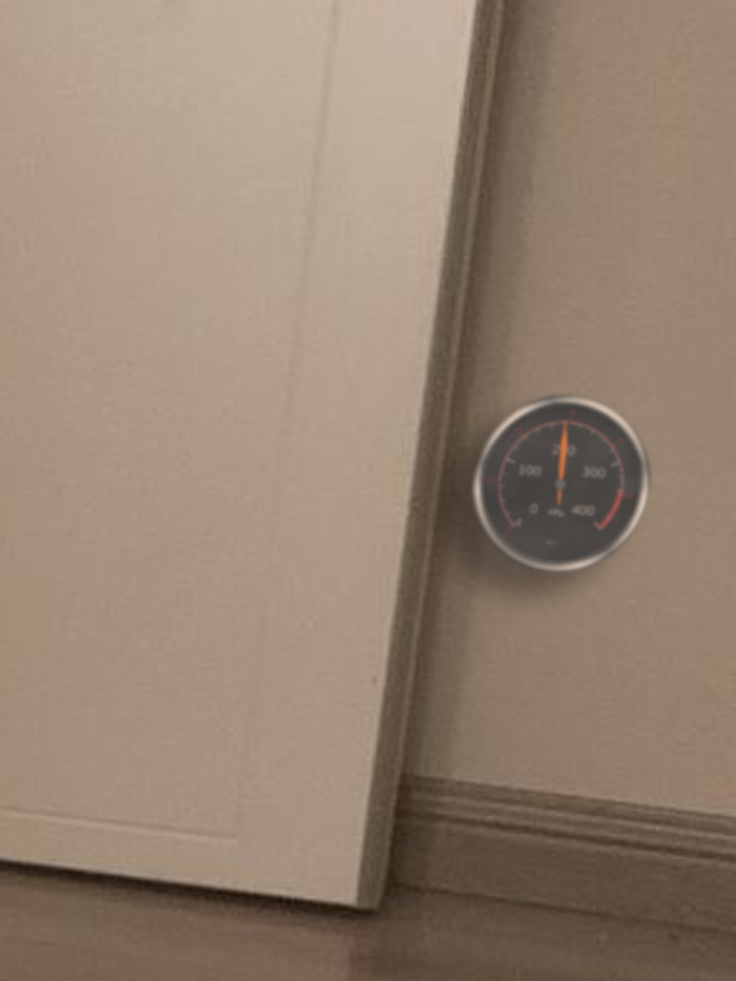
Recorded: 200 kPa
